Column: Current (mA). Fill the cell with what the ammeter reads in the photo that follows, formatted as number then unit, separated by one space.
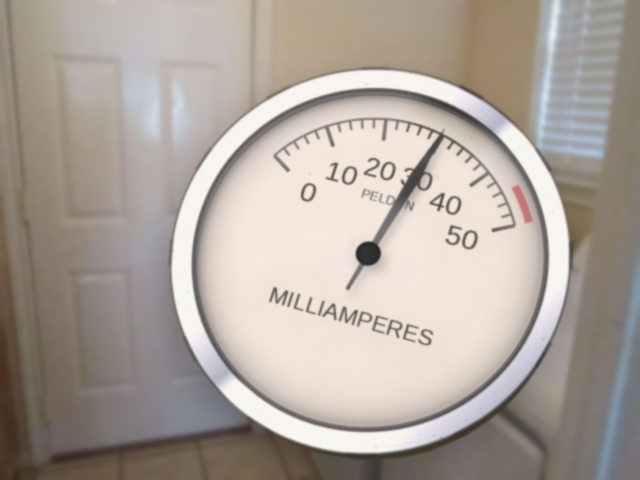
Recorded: 30 mA
